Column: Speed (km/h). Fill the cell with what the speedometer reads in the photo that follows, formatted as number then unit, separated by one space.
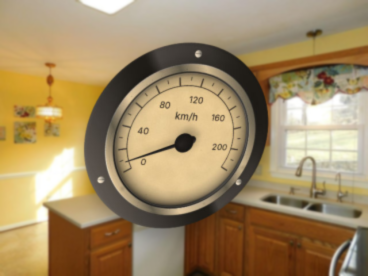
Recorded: 10 km/h
